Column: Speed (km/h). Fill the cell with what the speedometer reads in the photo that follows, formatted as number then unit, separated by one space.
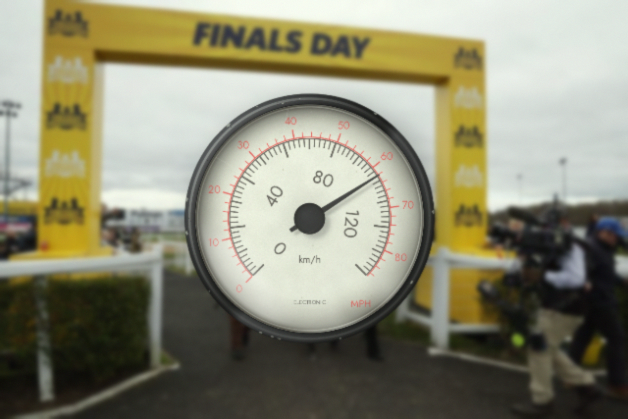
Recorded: 100 km/h
